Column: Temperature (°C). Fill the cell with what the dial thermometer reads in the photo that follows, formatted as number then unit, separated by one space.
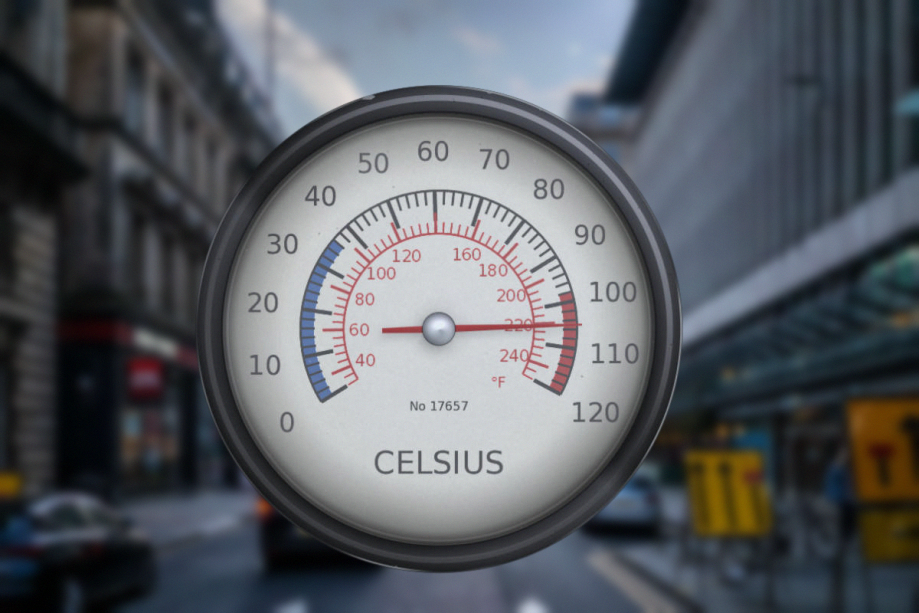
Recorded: 105 °C
